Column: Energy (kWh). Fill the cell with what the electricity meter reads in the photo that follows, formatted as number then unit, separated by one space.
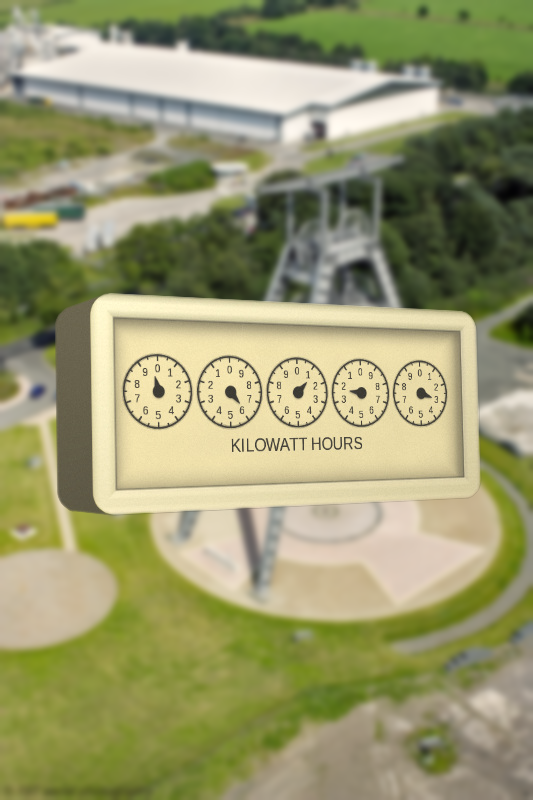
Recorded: 96123 kWh
